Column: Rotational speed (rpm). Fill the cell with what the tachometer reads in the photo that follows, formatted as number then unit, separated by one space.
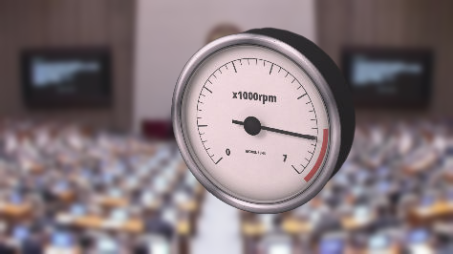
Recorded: 6000 rpm
